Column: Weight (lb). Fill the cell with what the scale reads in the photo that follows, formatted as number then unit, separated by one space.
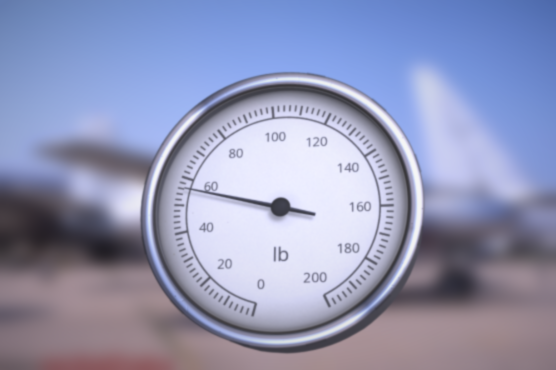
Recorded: 56 lb
